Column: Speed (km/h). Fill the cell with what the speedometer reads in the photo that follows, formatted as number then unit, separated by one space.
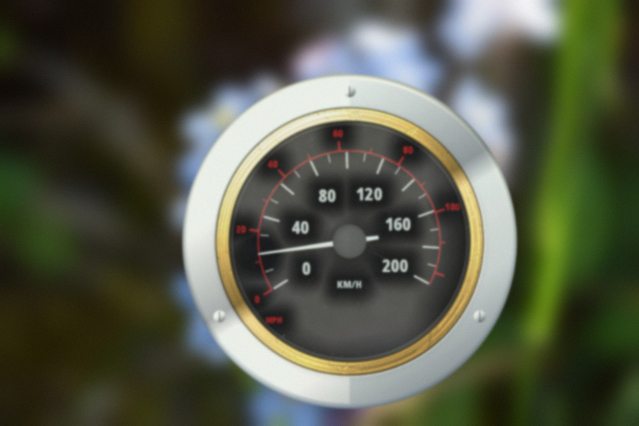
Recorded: 20 km/h
